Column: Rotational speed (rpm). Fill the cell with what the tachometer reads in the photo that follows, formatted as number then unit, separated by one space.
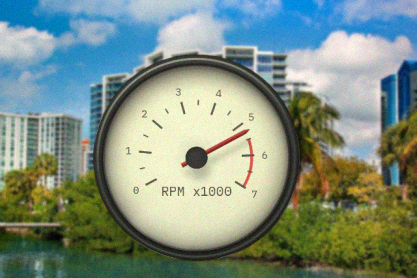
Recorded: 5250 rpm
